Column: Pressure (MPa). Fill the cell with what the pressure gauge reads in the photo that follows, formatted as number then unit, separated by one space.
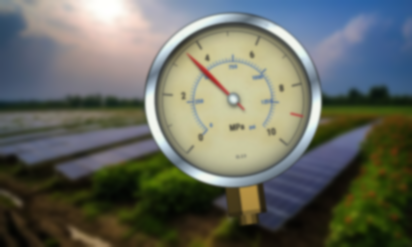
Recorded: 3.5 MPa
